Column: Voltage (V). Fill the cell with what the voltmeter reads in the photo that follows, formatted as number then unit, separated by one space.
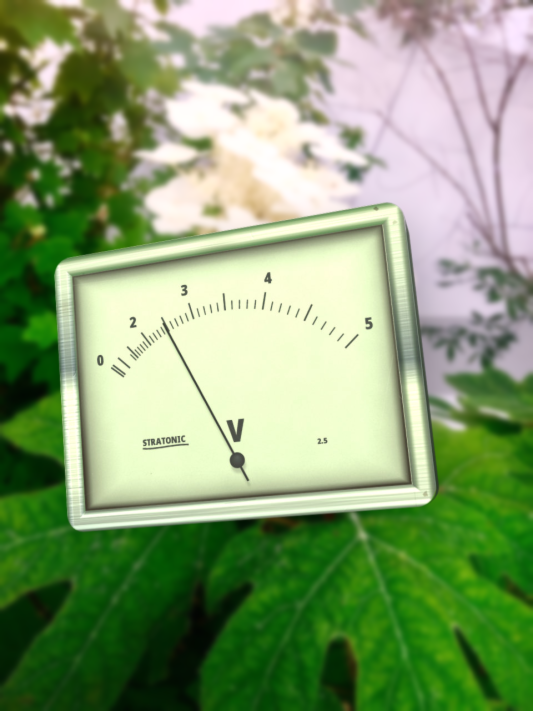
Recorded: 2.5 V
